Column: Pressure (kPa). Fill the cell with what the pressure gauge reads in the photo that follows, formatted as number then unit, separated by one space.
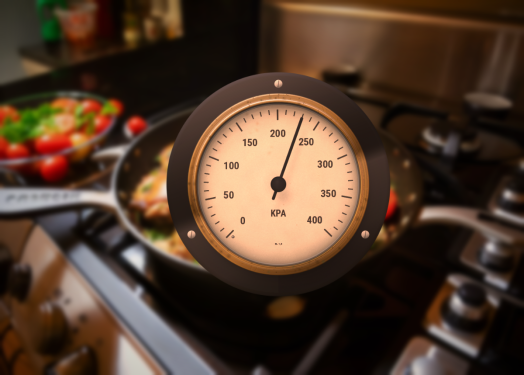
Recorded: 230 kPa
